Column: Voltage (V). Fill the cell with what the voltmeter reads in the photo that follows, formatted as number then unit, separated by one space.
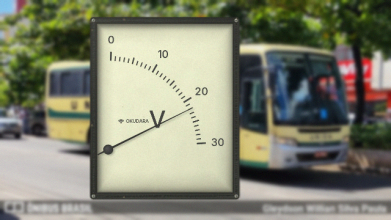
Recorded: 22 V
